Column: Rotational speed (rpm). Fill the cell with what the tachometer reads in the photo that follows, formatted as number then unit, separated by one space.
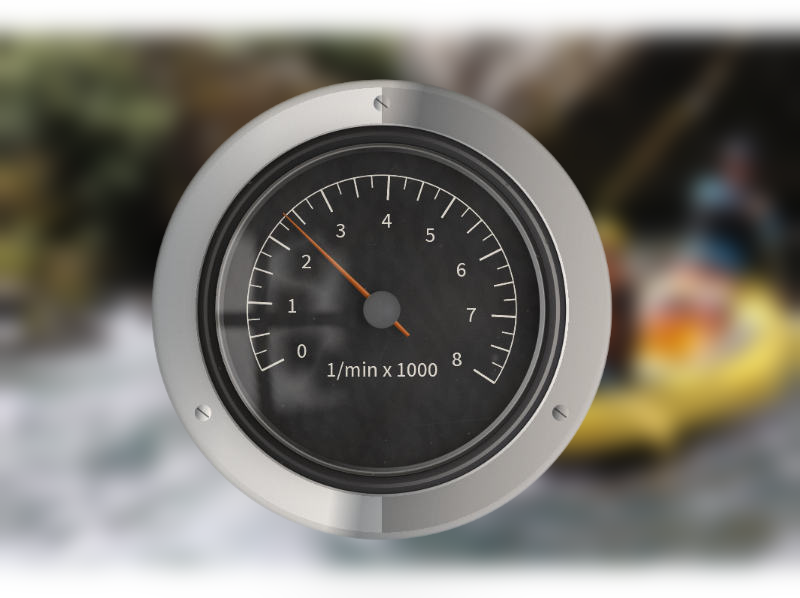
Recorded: 2375 rpm
